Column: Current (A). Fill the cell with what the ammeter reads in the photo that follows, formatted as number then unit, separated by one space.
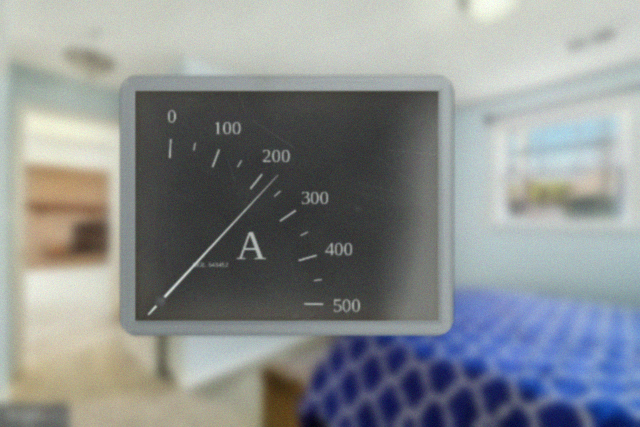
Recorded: 225 A
